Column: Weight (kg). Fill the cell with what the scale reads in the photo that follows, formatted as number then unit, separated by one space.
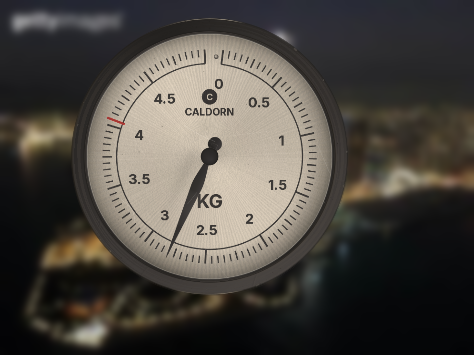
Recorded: 2.8 kg
